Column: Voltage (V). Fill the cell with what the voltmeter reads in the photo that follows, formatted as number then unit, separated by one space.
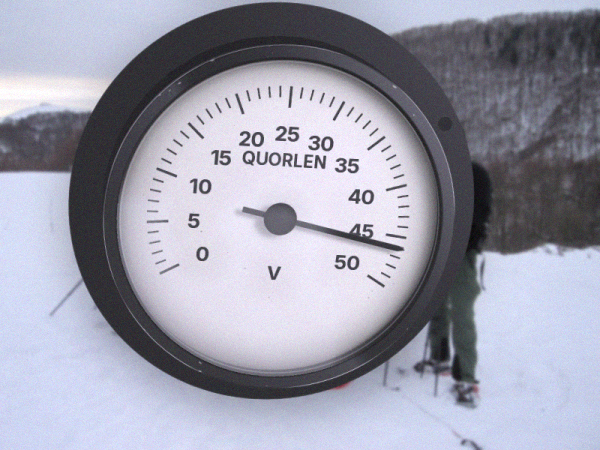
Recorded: 46 V
